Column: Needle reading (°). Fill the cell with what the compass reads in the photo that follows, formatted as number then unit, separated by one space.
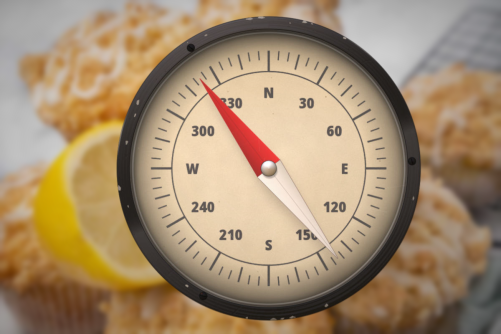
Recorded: 322.5 °
